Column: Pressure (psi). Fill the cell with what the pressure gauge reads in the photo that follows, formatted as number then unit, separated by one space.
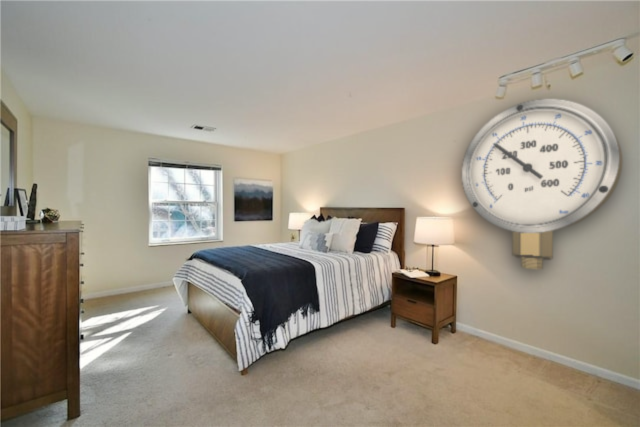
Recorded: 200 psi
